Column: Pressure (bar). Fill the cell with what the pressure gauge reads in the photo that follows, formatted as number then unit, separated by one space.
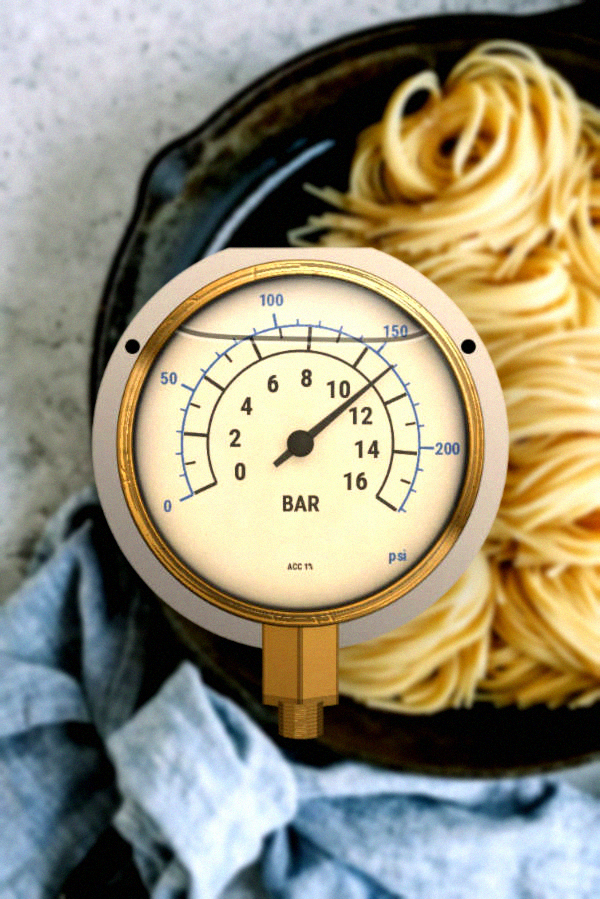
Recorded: 11 bar
